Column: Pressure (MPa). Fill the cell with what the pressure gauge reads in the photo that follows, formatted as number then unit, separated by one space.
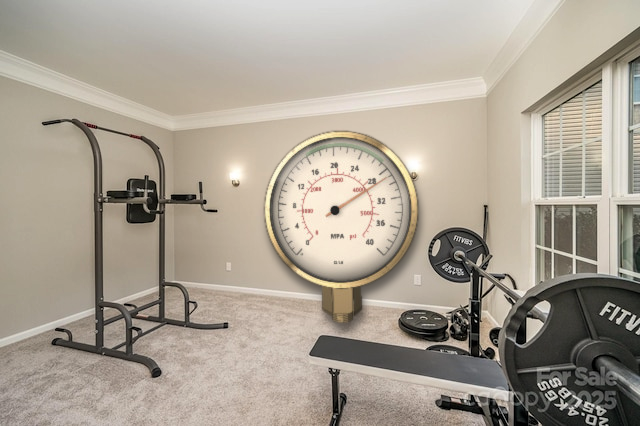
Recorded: 29 MPa
